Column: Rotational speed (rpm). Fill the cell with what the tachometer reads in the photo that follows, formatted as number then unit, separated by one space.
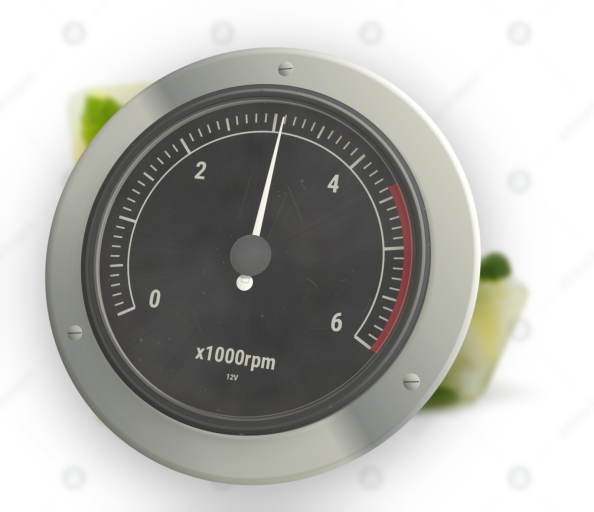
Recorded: 3100 rpm
